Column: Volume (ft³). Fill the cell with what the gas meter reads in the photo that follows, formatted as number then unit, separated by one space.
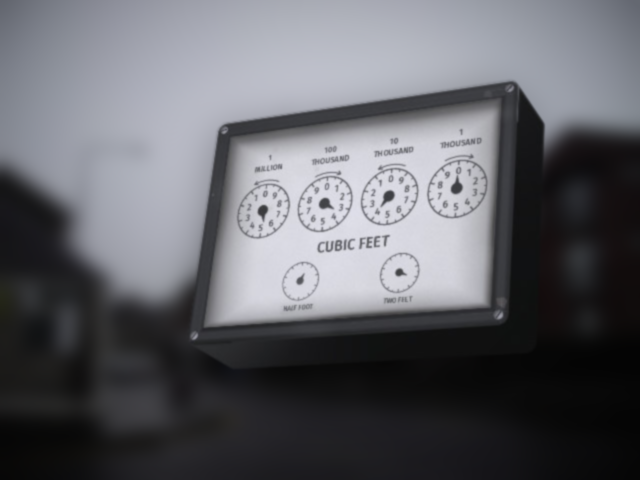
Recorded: 534000 ft³
